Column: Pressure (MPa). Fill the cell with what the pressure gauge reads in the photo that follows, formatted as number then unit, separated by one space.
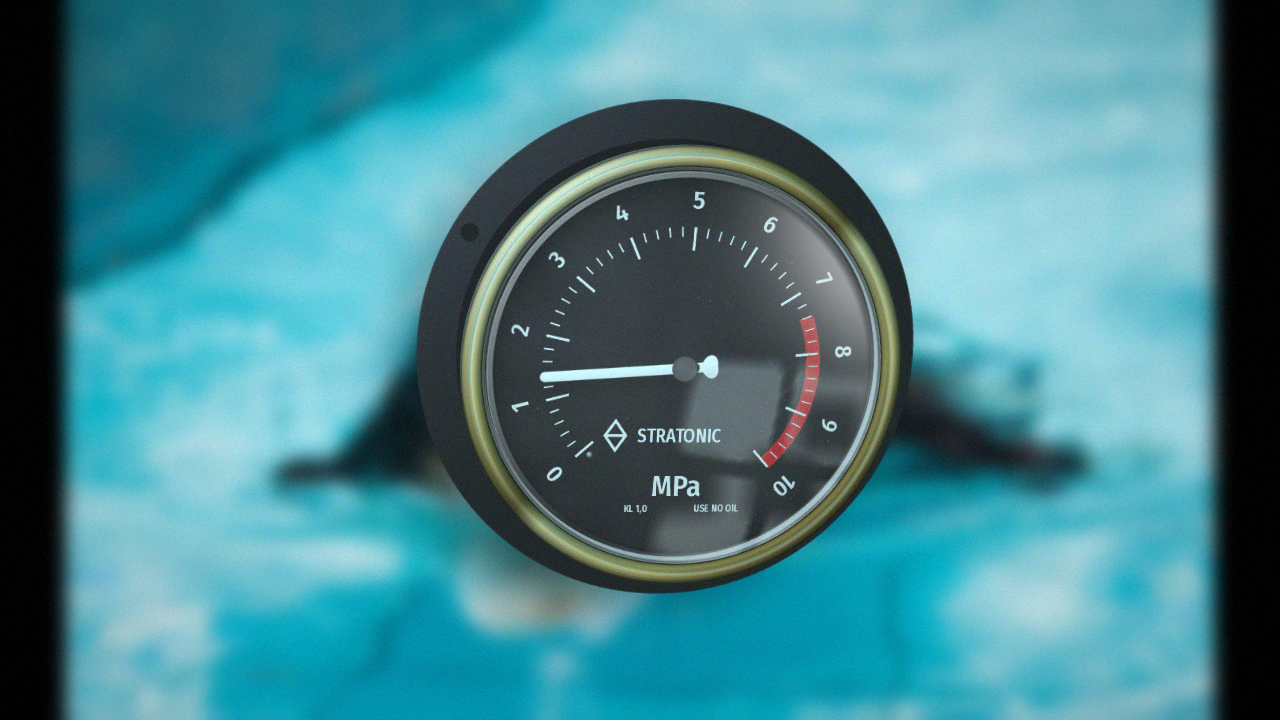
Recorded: 1.4 MPa
